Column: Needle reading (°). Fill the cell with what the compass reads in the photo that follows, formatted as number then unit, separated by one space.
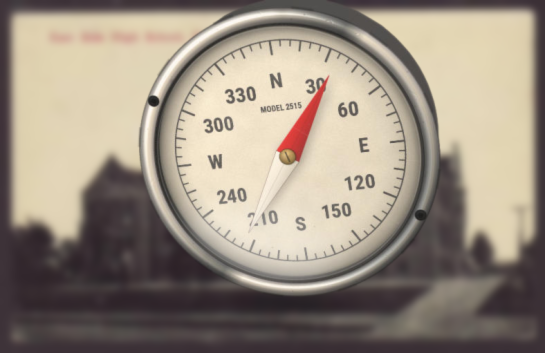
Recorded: 35 °
